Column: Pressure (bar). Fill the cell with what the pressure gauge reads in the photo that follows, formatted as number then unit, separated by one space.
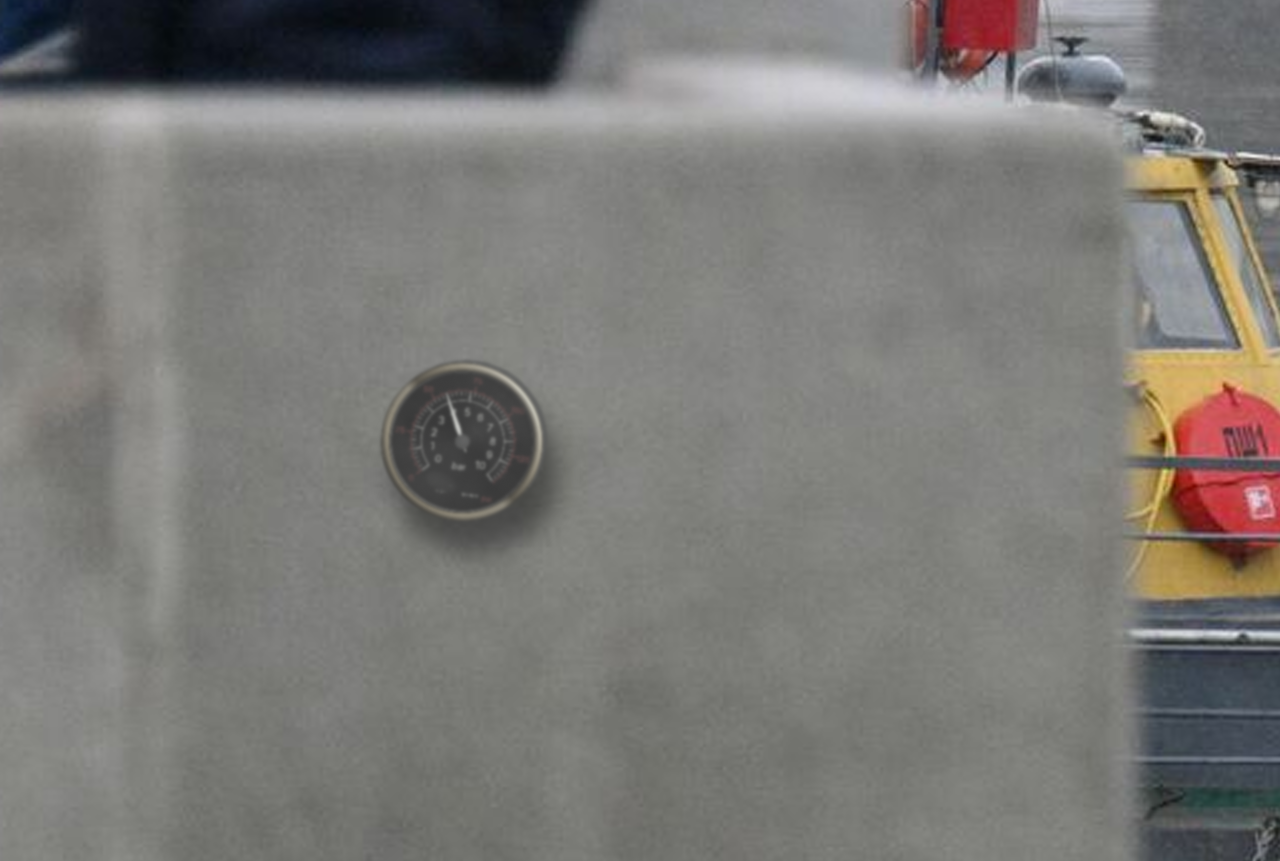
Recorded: 4 bar
